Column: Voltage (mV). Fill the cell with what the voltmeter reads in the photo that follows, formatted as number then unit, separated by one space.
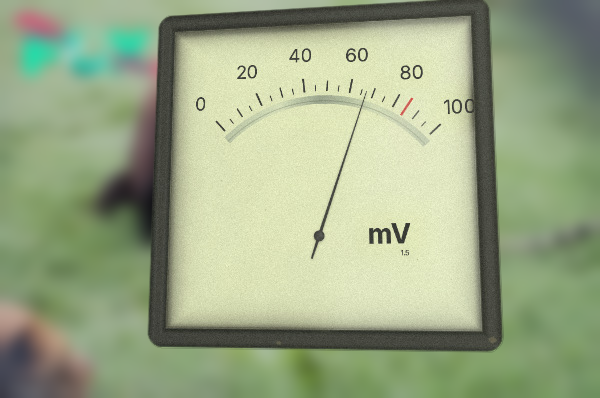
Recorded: 67.5 mV
